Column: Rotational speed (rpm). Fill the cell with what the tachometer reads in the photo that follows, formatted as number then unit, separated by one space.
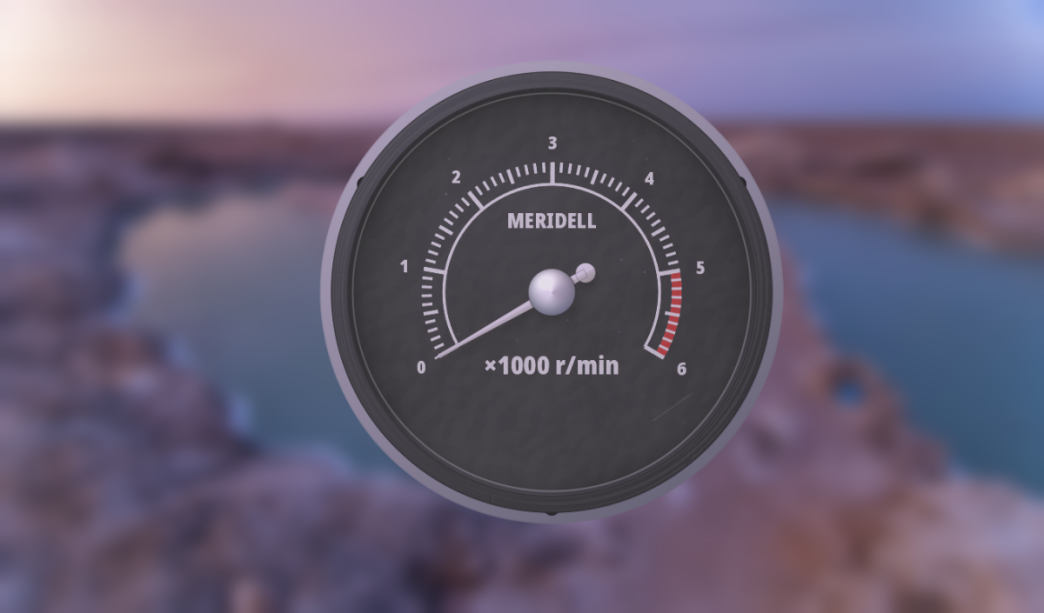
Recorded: 0 rpm
